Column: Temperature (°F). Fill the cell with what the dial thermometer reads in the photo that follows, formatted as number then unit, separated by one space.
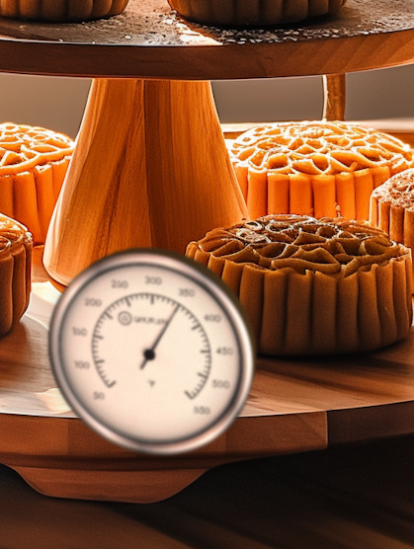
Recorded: 350 °F
